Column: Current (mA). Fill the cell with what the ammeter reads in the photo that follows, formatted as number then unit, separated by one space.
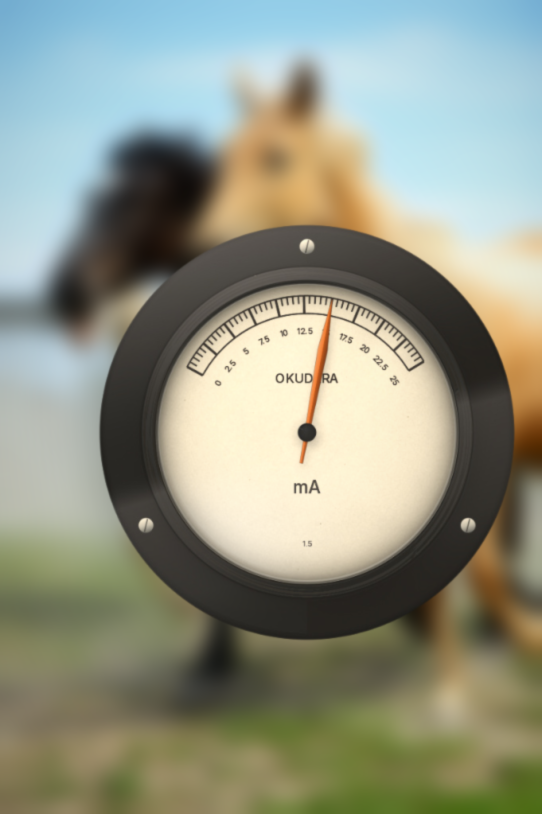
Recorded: 15 mA
